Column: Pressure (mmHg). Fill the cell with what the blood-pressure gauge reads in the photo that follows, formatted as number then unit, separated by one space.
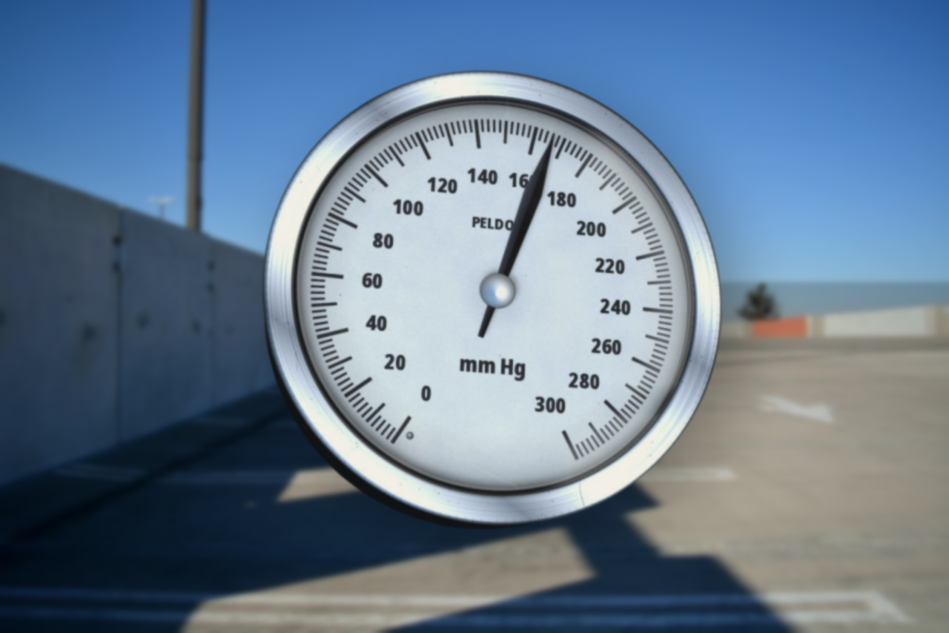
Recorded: 166 mmHg
